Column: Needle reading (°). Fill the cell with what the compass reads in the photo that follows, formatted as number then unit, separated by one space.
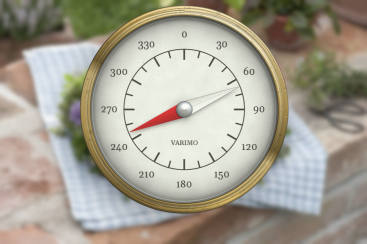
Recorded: 247.5 °
